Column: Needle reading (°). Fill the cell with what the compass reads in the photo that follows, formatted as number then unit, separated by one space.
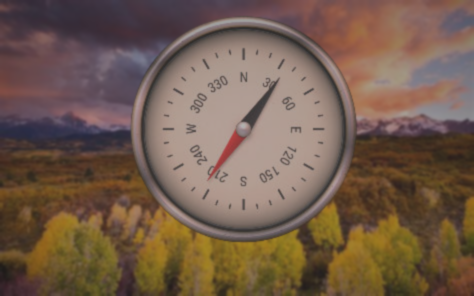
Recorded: 215 °
